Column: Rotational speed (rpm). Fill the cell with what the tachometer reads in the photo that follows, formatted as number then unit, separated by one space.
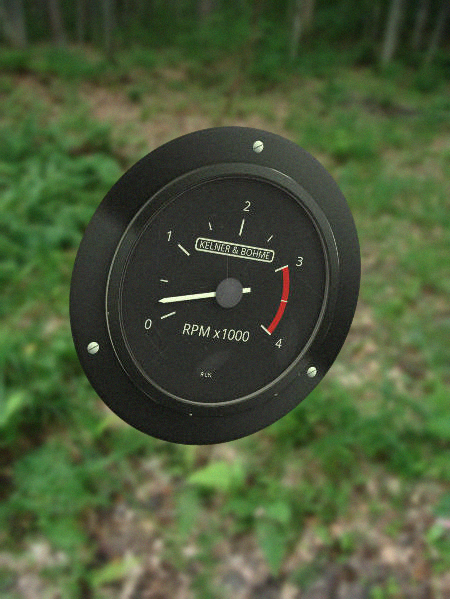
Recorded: 250 rpm
